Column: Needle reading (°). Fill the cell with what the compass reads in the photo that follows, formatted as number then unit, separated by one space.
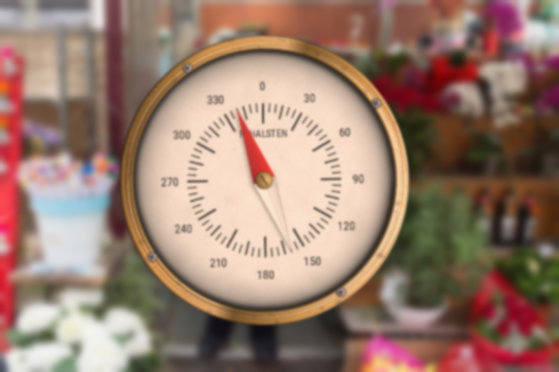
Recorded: 340 °
